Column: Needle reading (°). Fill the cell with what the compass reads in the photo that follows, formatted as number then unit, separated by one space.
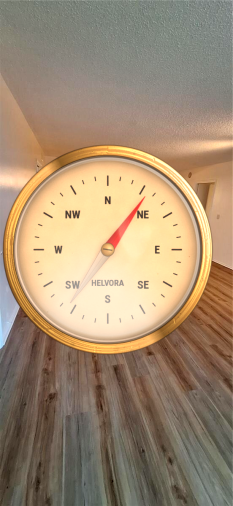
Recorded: 35 °
